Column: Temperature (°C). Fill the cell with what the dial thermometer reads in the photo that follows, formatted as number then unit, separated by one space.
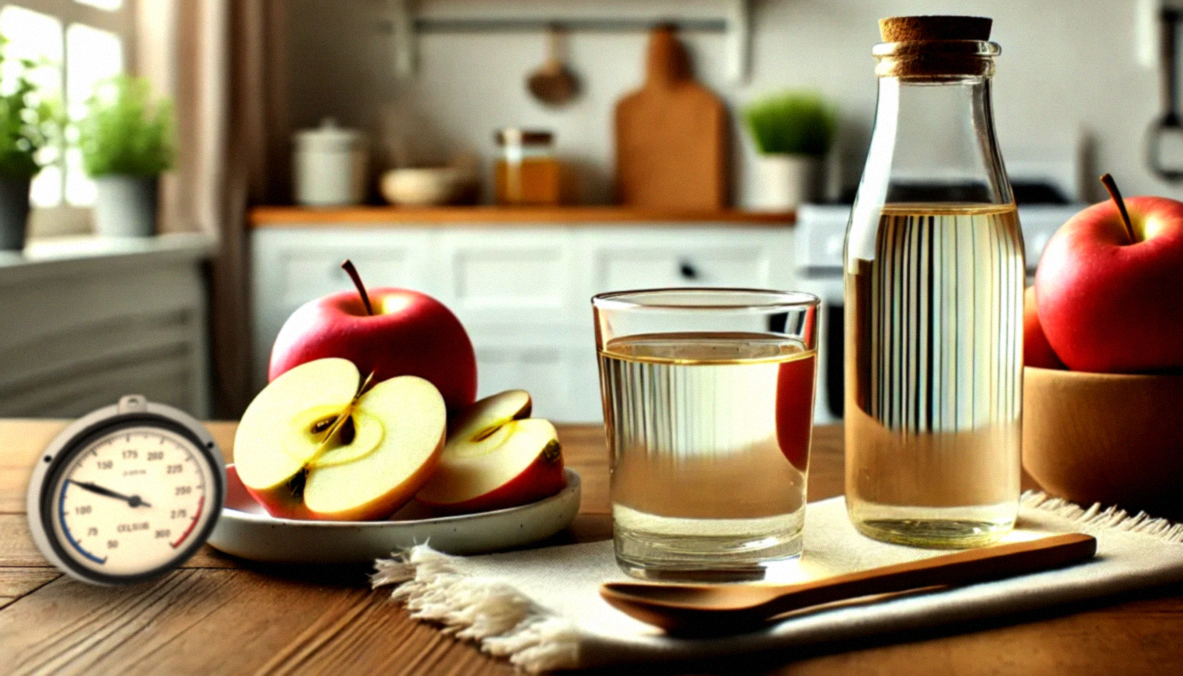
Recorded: 125 °C
